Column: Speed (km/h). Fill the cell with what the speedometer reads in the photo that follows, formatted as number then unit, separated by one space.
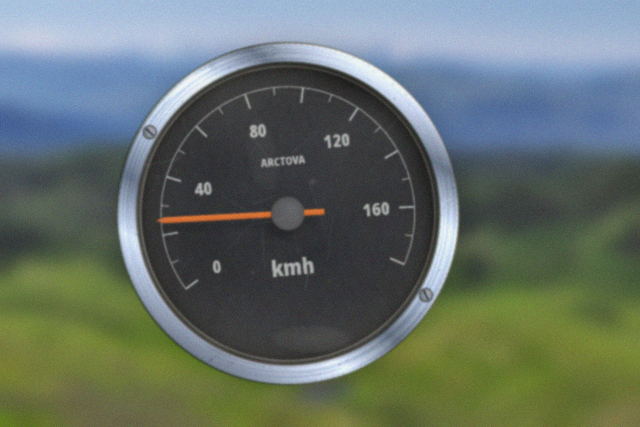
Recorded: 25 km/h
